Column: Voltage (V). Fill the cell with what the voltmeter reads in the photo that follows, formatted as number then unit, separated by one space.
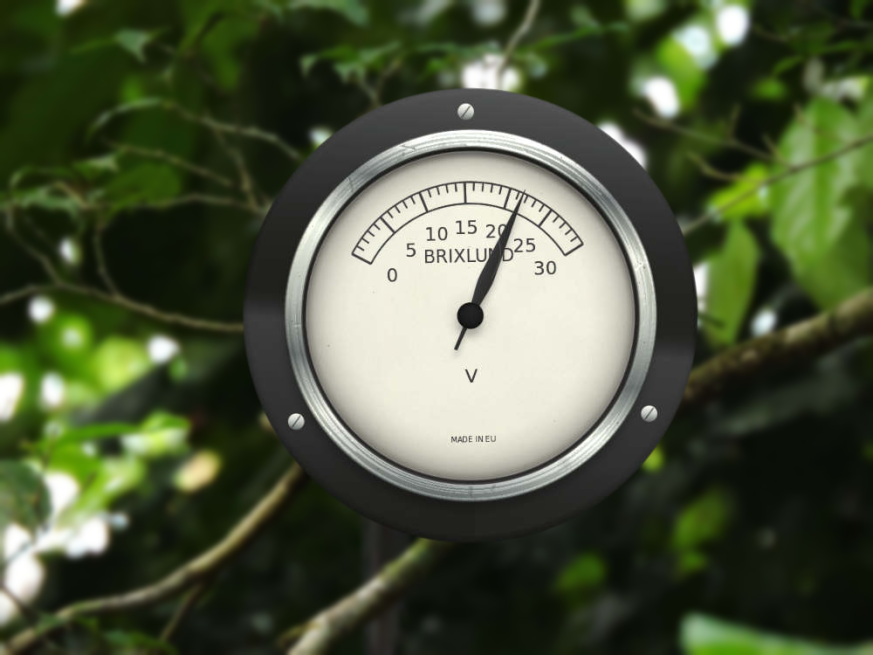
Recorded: 21.5 V
